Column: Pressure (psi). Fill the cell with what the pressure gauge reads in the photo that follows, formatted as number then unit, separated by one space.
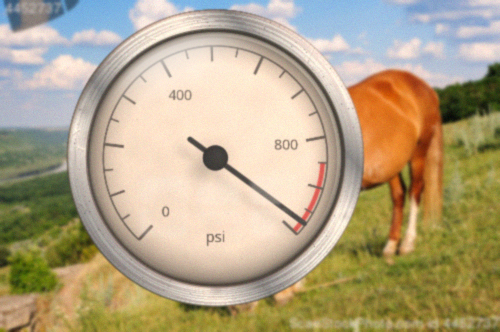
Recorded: 975 psi
